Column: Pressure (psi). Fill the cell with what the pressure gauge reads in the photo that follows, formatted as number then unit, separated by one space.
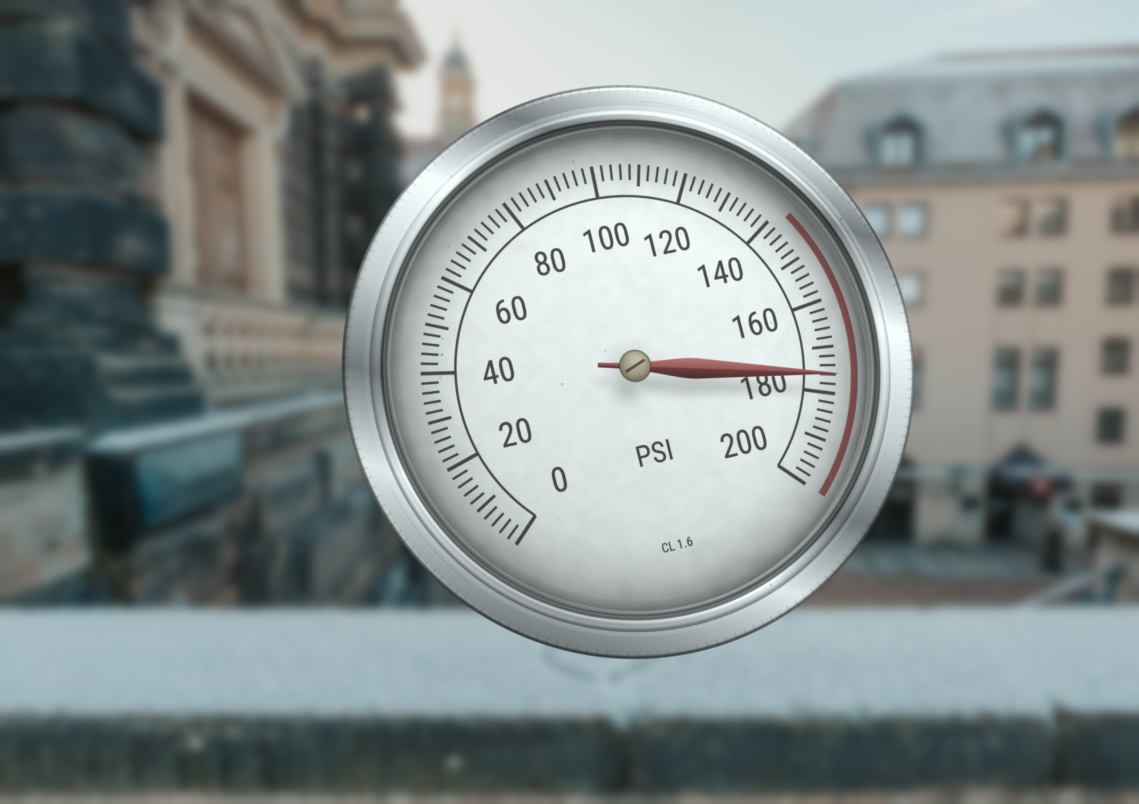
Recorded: 176 psi
